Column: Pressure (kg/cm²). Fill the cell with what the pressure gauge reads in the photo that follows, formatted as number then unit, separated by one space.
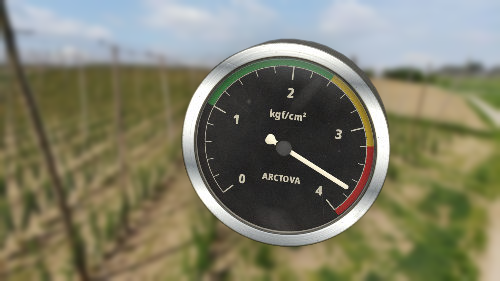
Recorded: 3.7 kg/cm²
